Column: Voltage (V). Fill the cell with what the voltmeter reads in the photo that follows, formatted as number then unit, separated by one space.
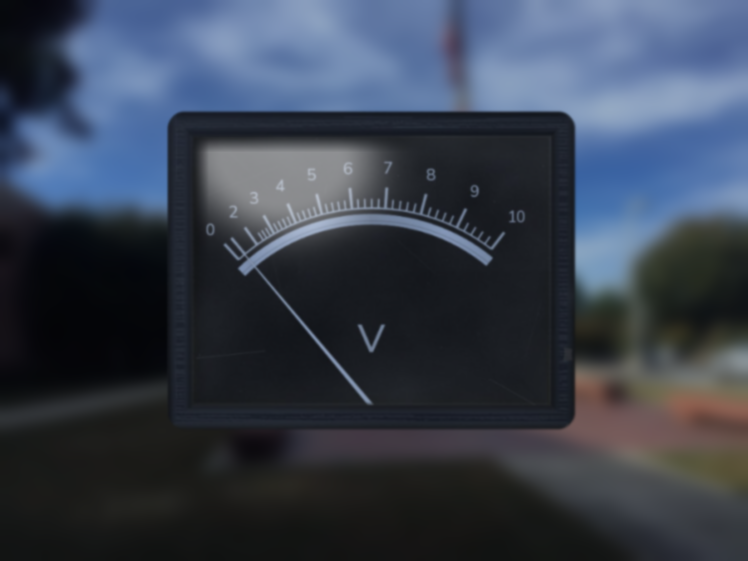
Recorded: 1 V
